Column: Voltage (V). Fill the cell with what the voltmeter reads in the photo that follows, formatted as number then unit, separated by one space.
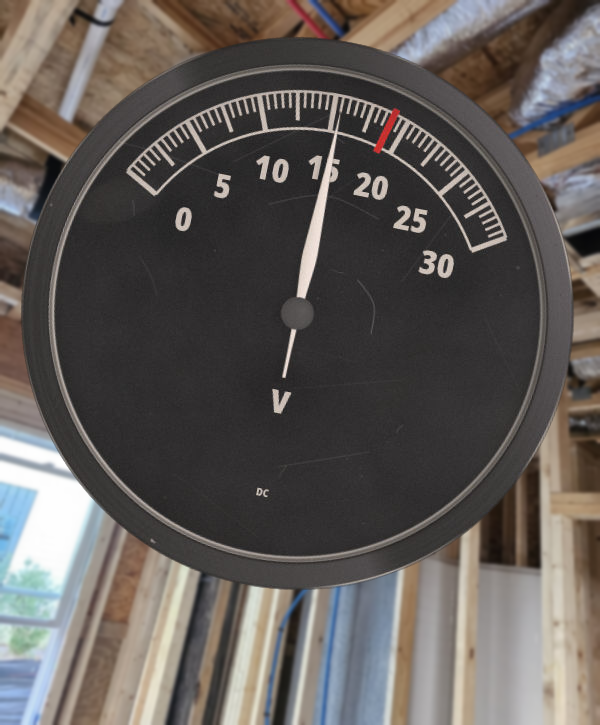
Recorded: 15.5 V
